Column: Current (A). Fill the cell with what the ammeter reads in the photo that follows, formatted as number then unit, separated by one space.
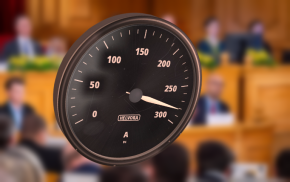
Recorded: 280 A
